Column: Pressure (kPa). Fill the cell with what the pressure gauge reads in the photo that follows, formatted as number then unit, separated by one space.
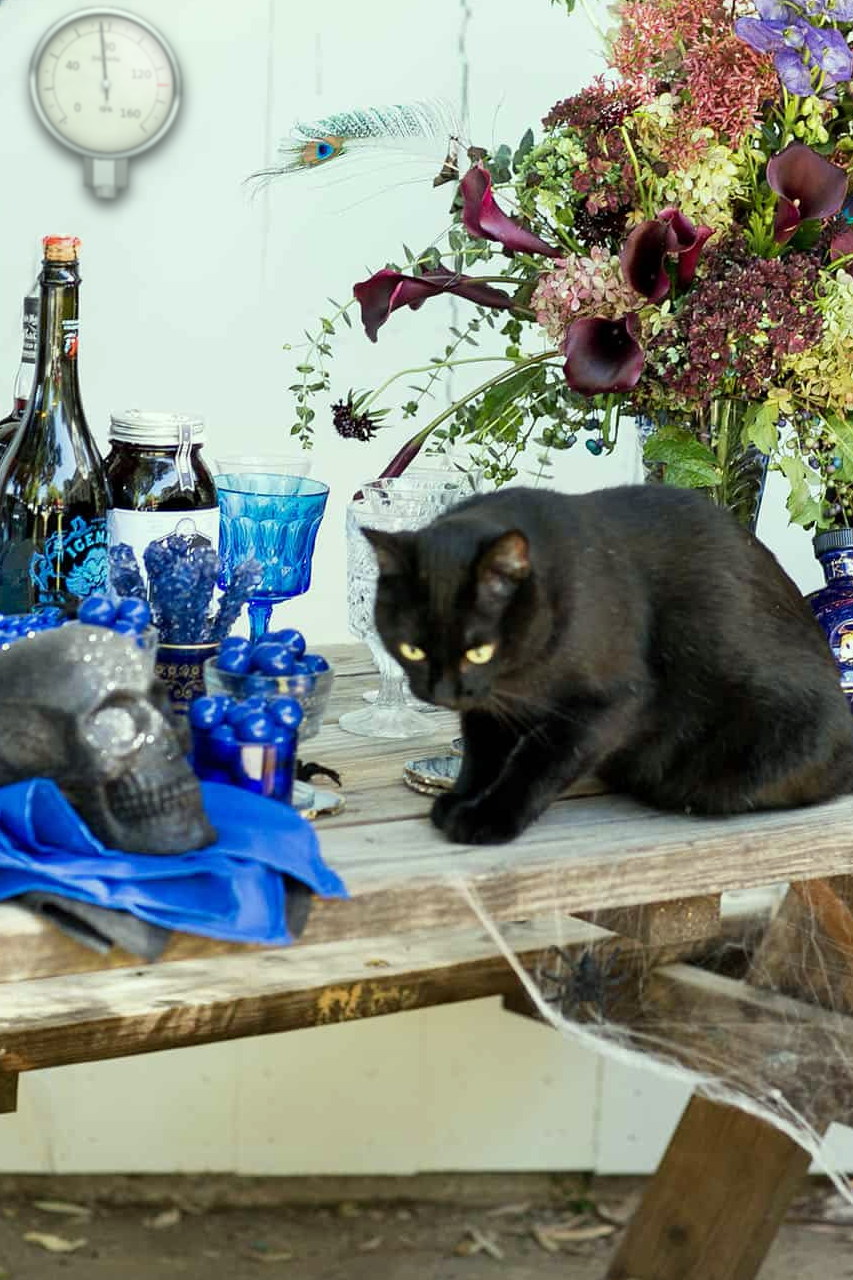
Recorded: 75 kPa
